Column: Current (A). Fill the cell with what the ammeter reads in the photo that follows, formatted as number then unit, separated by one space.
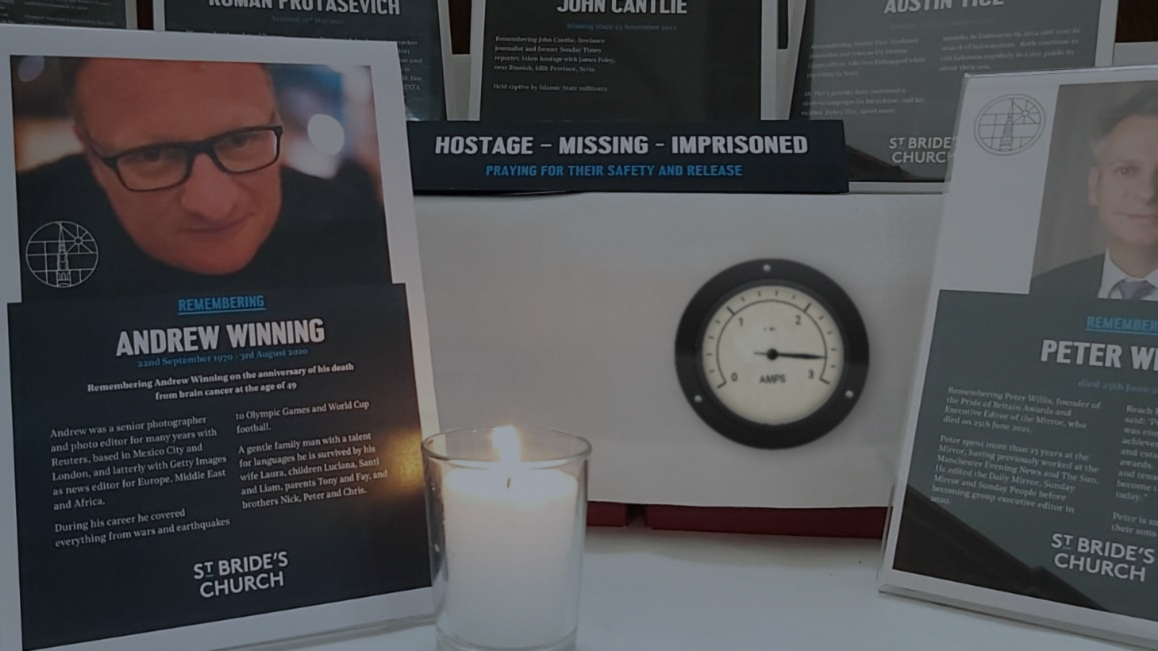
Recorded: 2.7 A
